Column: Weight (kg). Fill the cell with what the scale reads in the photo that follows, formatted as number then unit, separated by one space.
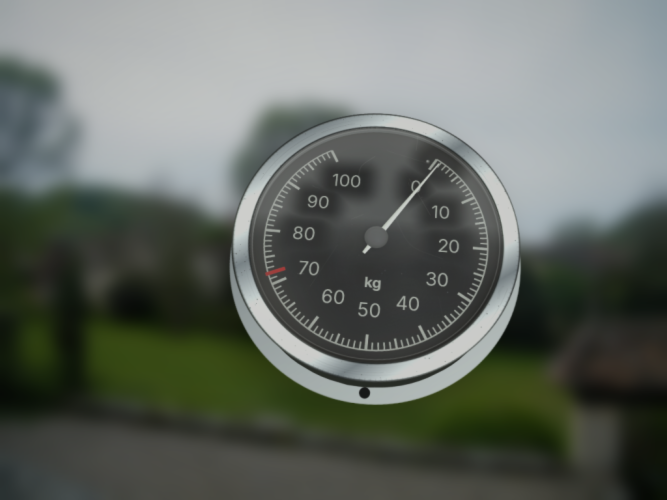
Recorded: 1 kg
